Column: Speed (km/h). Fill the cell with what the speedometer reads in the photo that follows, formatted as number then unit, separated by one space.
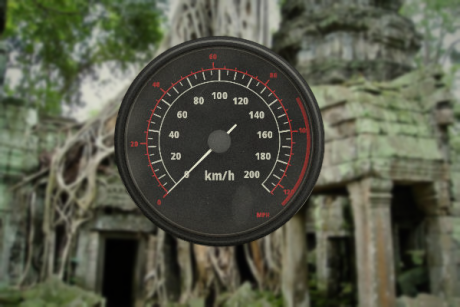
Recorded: 0 km/h
